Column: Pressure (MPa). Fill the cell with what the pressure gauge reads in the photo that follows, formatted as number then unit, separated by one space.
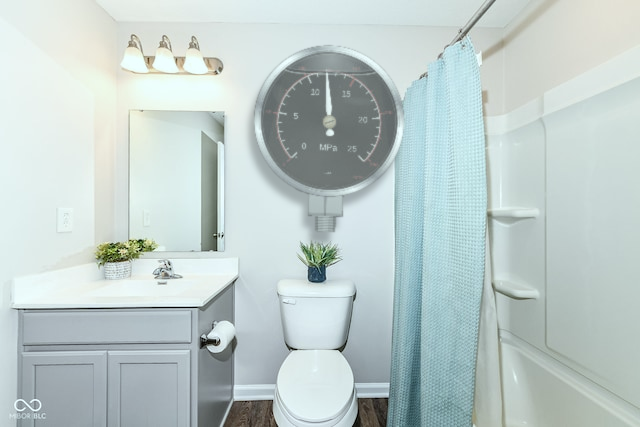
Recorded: 12 MPa
